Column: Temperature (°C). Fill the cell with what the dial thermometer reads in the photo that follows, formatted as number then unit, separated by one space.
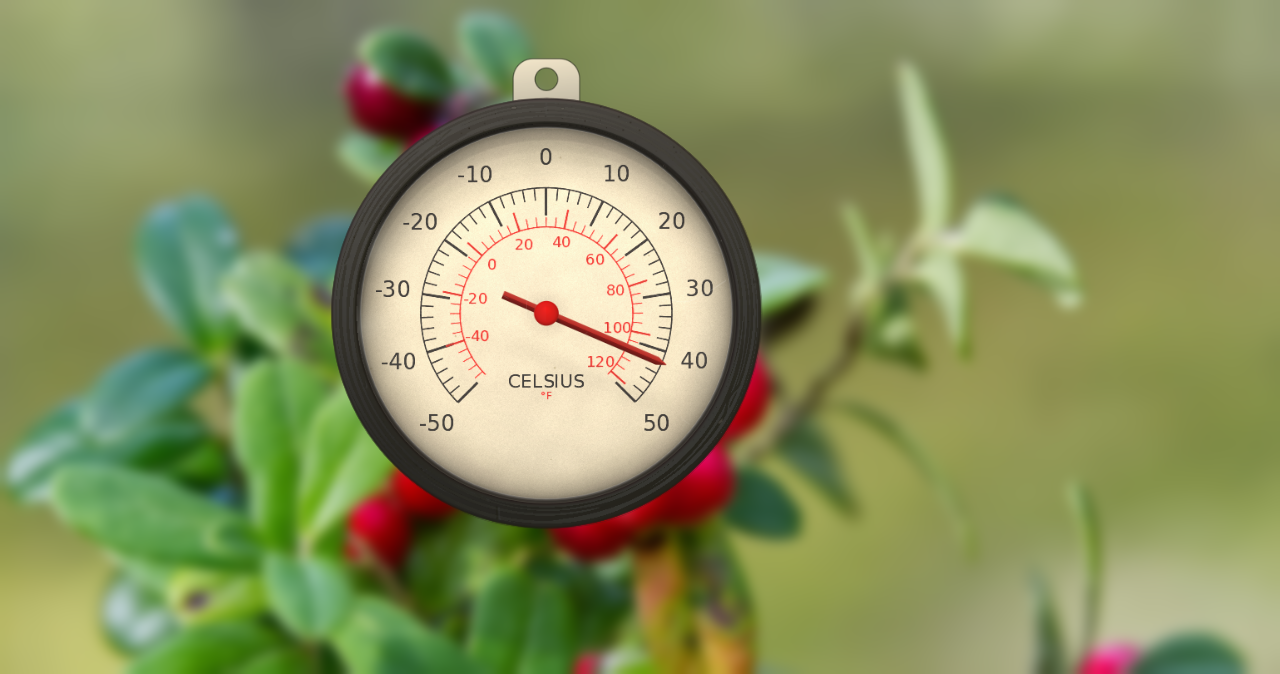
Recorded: 42 °C
